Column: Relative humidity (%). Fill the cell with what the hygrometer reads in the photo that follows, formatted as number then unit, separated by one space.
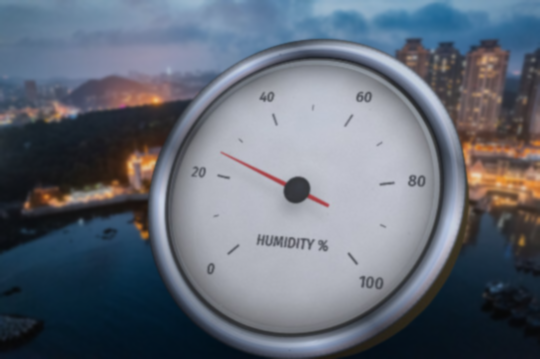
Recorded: 25 %
